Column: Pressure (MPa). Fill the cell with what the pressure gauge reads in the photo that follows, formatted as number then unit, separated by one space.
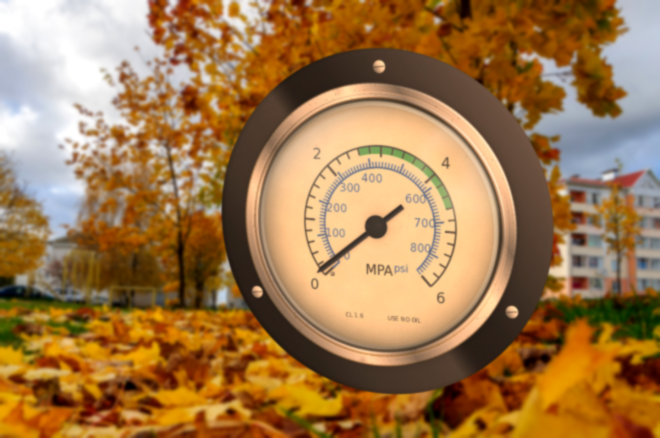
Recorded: 0.1 MPa
